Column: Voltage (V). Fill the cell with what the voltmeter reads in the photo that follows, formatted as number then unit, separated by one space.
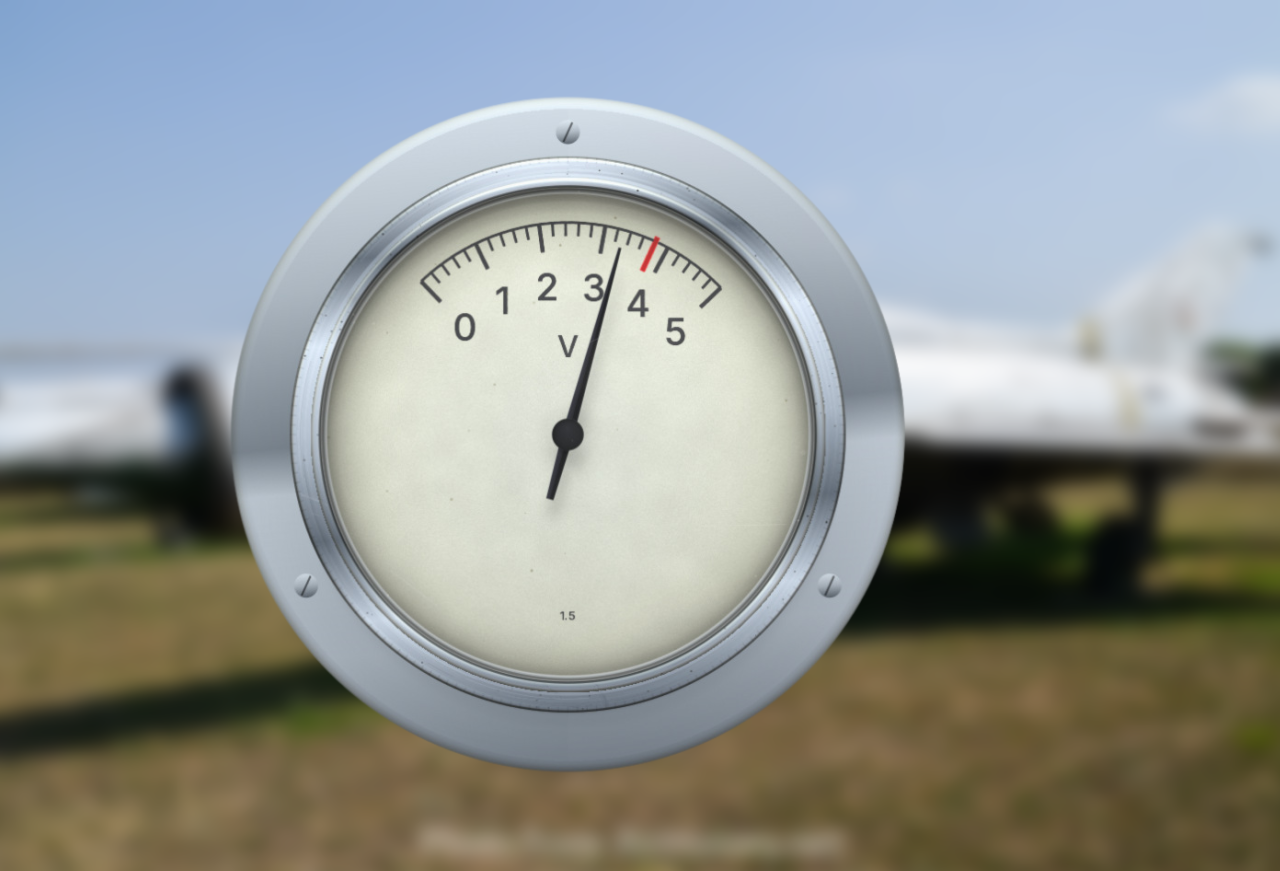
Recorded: 3.3 V
